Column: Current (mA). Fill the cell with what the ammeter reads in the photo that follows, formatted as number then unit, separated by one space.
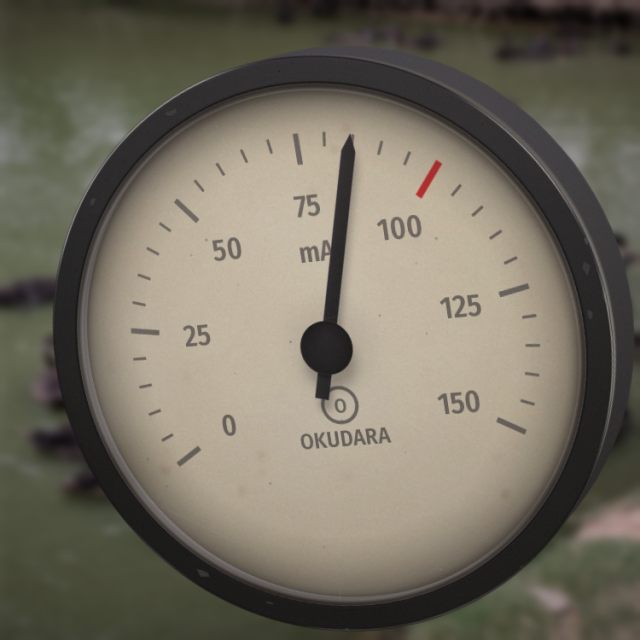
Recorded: 85 mA
